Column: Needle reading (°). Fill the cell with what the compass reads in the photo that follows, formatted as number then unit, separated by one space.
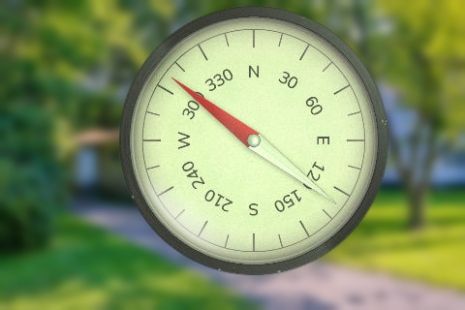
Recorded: 307.5 °
